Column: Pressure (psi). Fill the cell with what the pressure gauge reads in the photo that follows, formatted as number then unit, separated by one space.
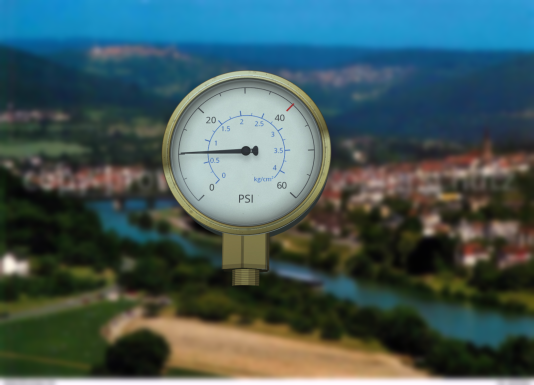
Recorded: 10 psi
